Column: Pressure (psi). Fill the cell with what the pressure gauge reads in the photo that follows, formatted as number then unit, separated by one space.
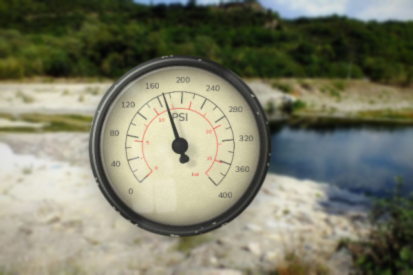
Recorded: 170 psi
